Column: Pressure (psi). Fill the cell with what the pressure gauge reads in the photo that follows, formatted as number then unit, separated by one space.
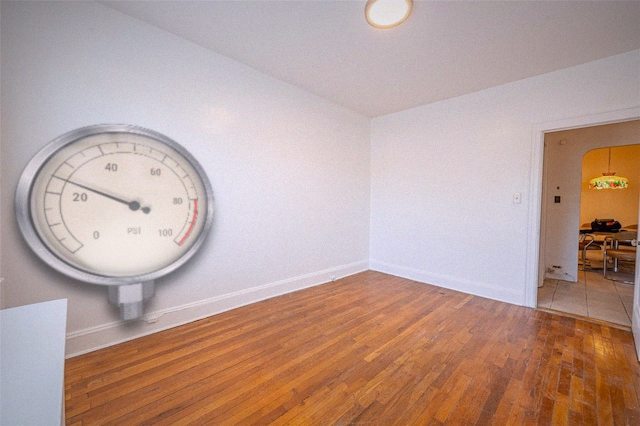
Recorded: 25 psi
